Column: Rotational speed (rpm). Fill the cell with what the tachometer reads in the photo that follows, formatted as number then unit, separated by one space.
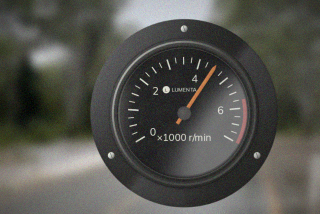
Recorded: 4500 rpm
